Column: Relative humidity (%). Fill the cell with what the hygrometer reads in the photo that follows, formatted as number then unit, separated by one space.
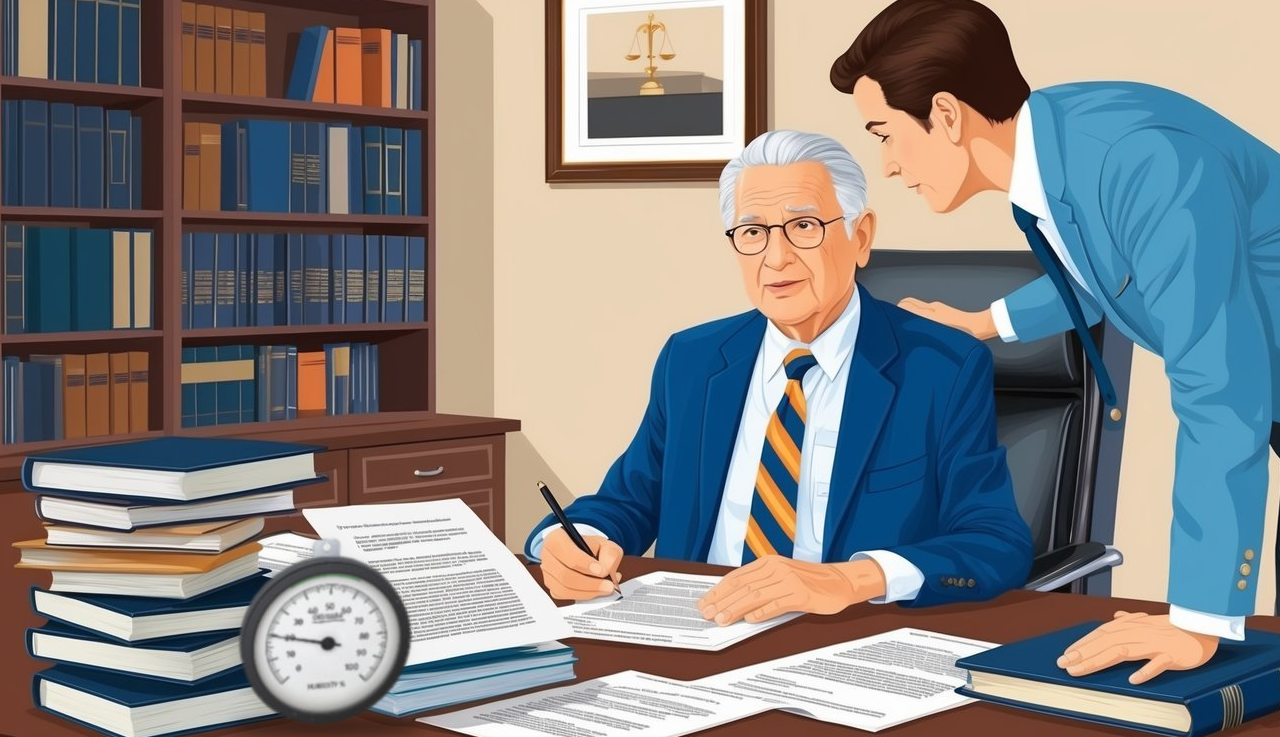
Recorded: 20 %
